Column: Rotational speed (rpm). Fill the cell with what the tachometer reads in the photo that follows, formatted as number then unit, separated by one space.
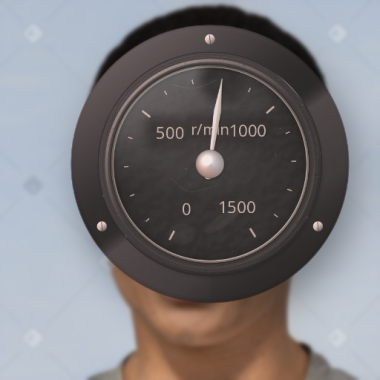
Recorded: 800 rpm
